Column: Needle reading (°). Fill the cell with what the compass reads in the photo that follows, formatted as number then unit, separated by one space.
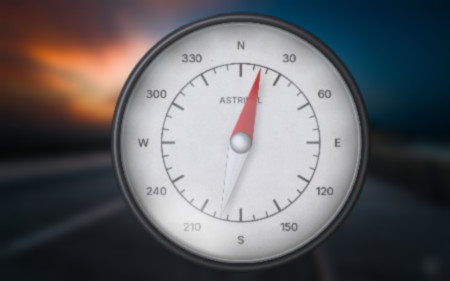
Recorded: 15 °
